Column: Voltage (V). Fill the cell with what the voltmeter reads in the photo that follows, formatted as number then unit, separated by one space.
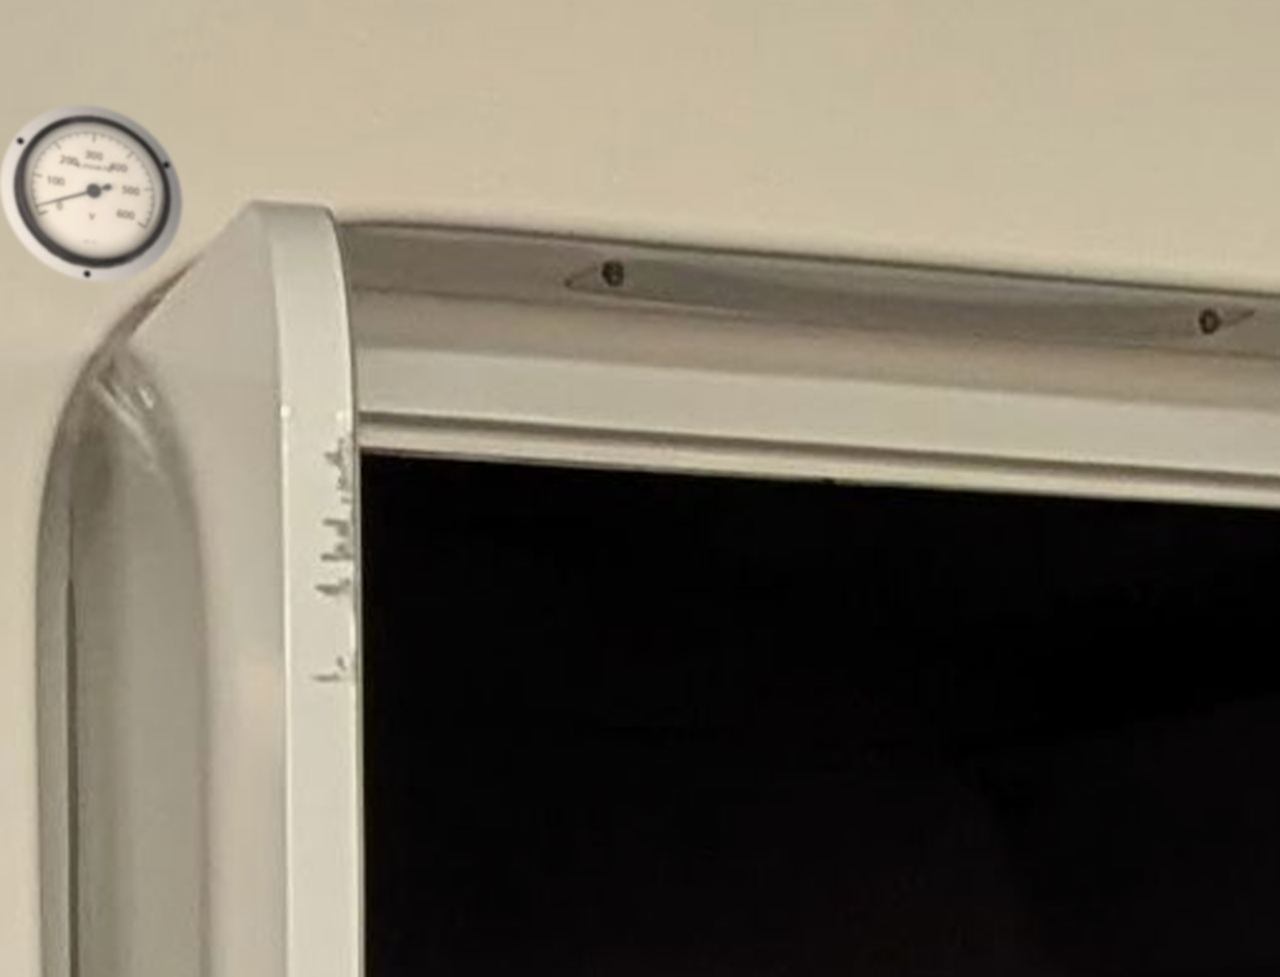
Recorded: 20 V
